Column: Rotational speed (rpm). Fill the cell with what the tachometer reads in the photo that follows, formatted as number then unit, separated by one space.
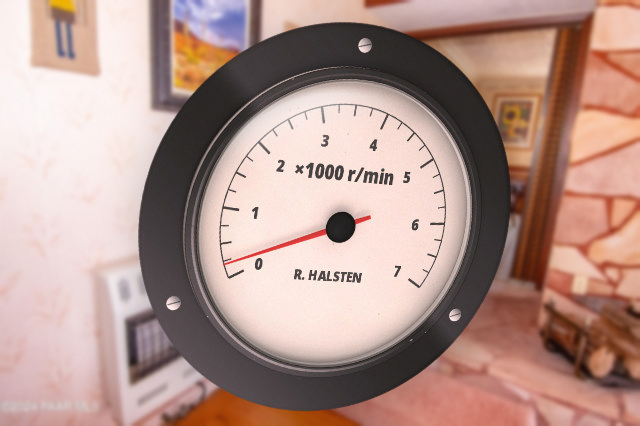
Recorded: 250 rpm
